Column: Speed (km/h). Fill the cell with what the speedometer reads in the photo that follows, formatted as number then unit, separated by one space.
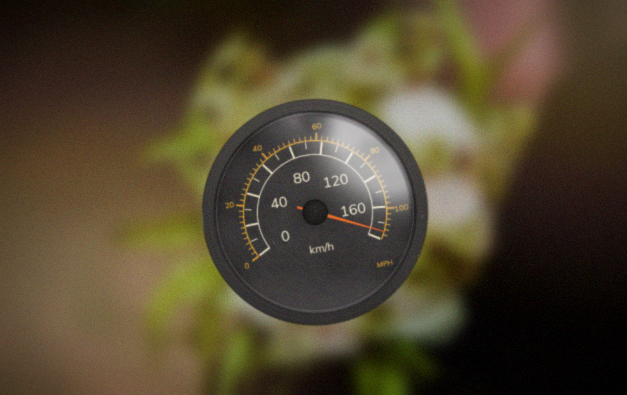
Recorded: 175 km/h
